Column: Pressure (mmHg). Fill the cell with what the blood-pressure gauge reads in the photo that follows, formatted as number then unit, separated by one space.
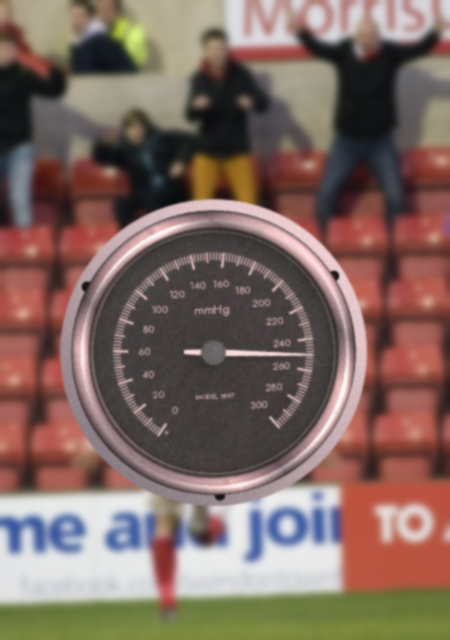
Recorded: 250 mmHg
